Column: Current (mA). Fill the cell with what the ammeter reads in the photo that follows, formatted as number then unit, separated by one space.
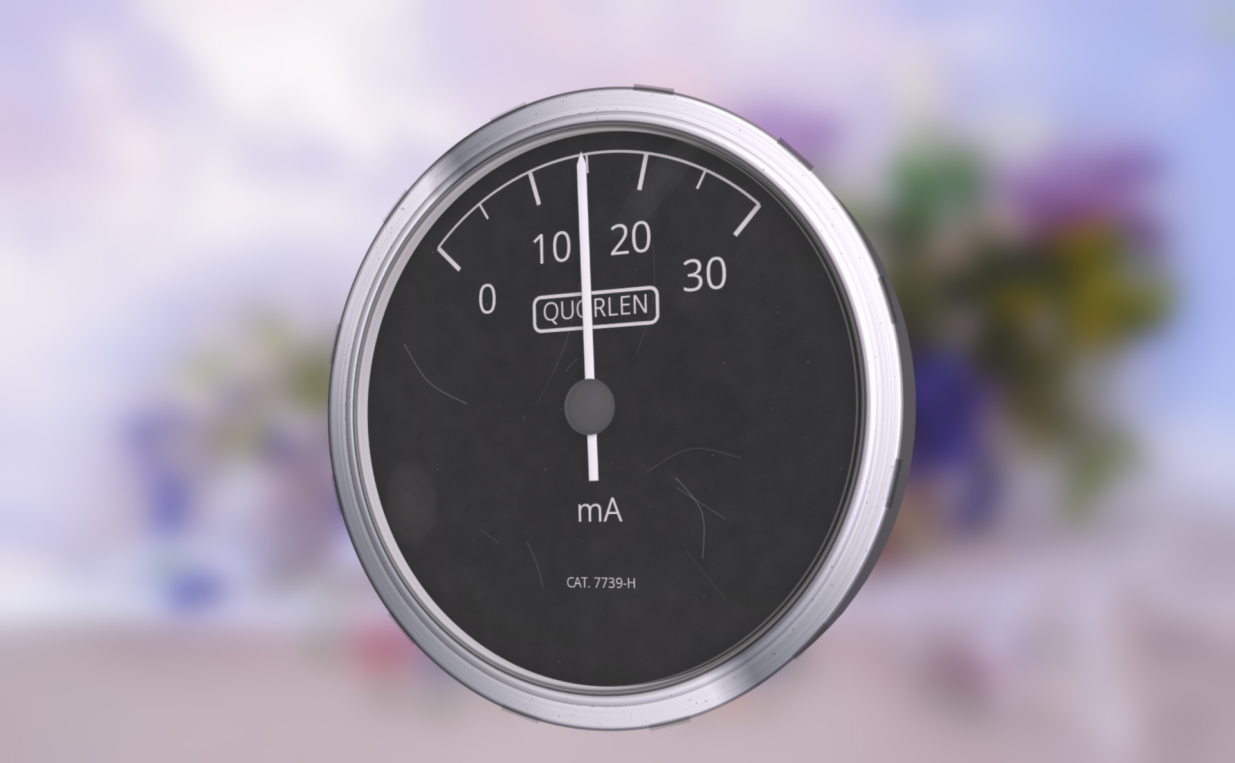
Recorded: 15 mA
